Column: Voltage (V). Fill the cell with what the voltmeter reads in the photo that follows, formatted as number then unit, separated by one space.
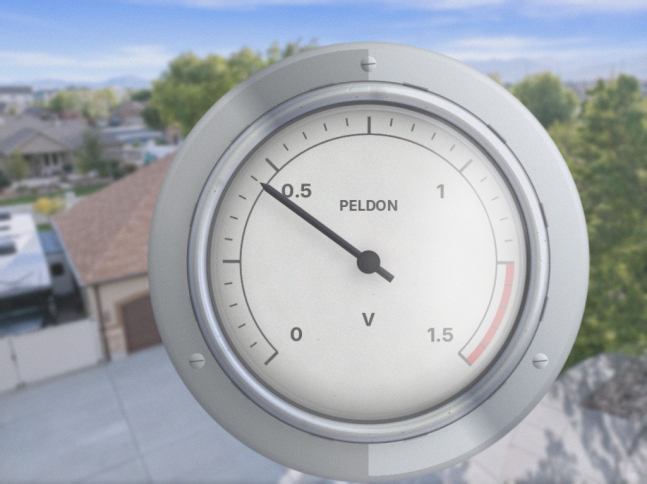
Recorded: 0.45 V
